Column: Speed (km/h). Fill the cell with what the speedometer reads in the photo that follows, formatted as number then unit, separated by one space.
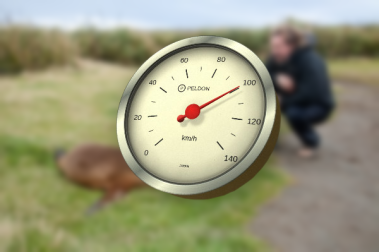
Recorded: 100 km/h
